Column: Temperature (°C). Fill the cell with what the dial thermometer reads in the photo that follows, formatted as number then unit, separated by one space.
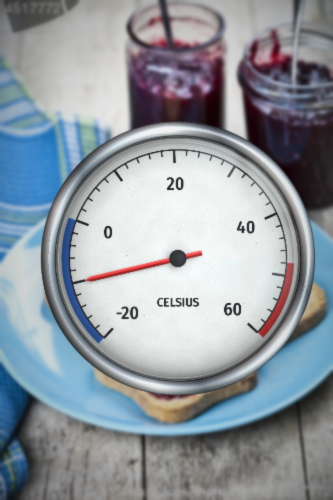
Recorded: -10 °C
